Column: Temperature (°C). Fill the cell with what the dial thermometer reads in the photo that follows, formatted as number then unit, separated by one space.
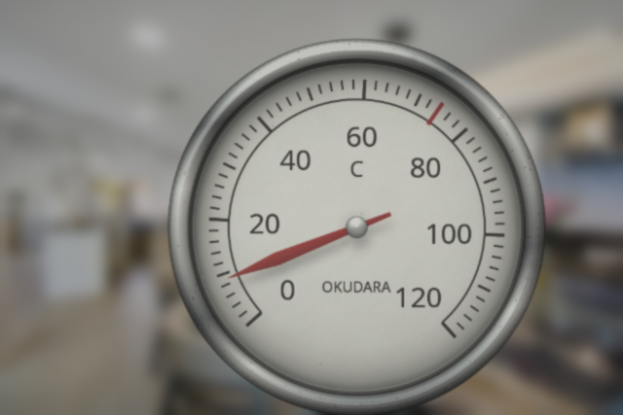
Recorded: 9 °C
